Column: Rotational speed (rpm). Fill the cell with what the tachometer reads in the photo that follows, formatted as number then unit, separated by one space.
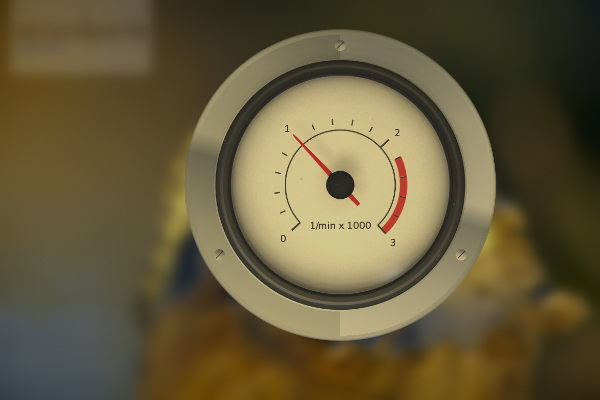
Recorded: 1000 rpm
